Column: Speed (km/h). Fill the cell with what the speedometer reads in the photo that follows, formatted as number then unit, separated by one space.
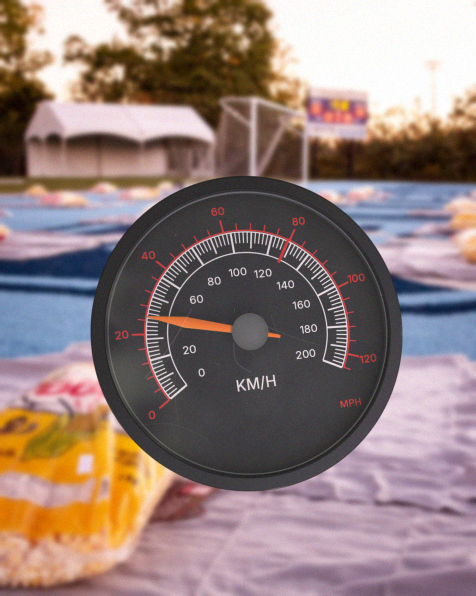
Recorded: 40 km/h
